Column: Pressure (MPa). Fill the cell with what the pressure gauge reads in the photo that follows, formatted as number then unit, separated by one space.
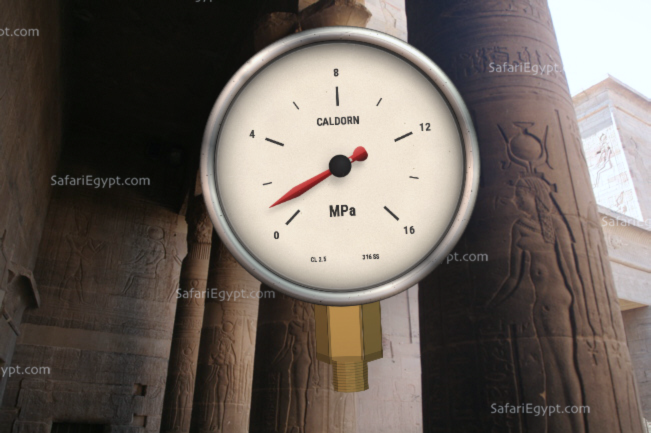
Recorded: 1 MPa
